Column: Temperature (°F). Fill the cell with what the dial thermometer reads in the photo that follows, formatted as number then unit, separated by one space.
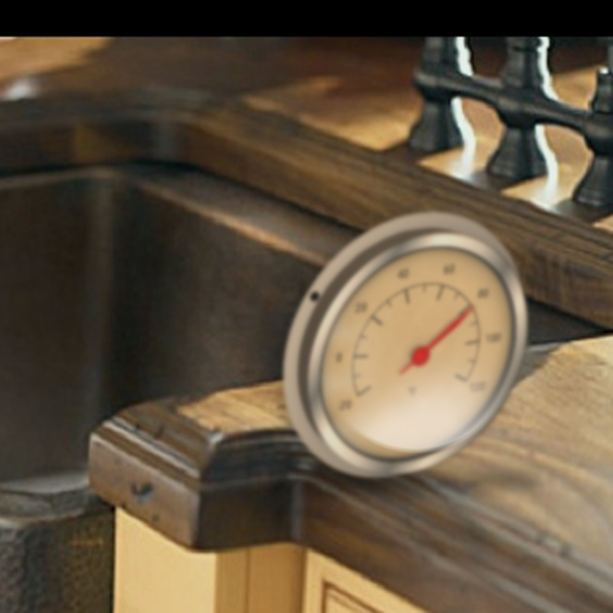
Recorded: 80 °F
